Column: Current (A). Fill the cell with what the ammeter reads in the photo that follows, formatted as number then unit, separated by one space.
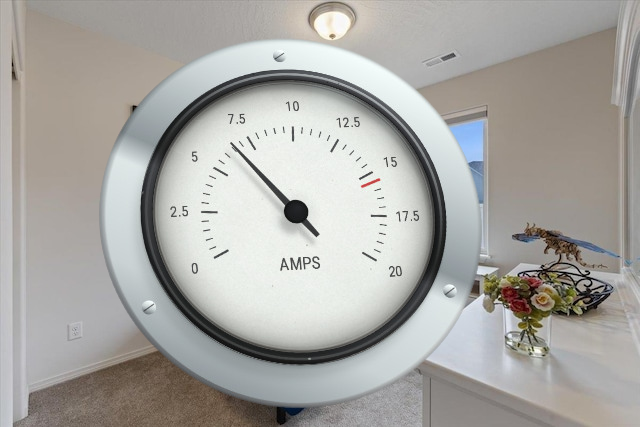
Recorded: 6.5 A
